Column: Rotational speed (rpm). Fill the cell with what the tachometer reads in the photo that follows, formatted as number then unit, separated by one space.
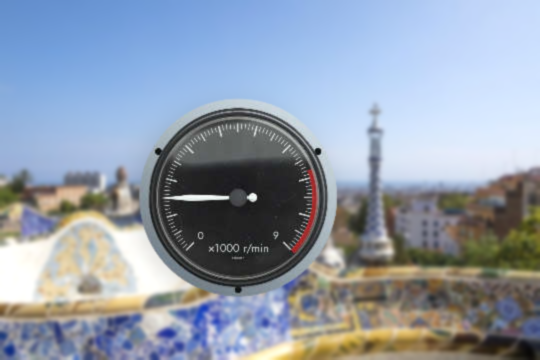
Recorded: 1500 rpm
